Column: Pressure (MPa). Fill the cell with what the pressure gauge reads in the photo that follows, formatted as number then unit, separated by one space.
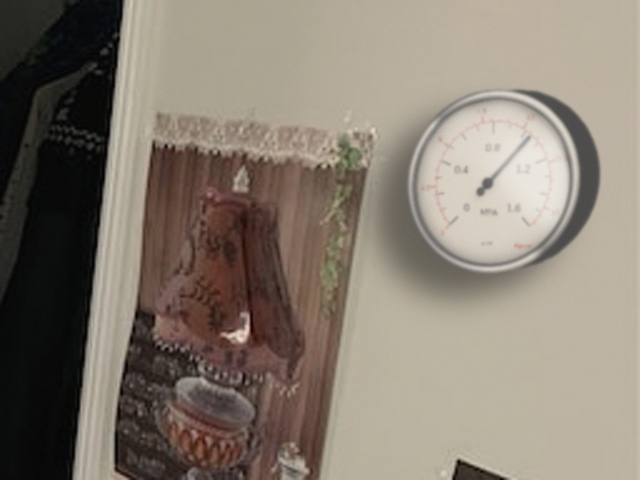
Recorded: 1.05 MPa
